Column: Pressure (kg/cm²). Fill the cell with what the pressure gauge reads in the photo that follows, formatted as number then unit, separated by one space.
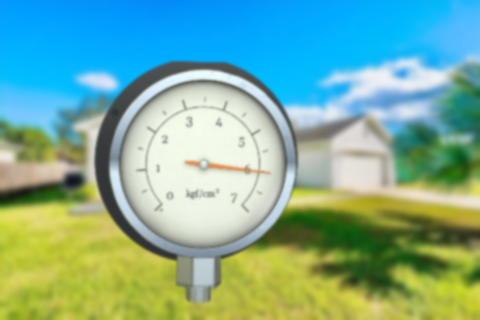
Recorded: 6 kg/cm²
